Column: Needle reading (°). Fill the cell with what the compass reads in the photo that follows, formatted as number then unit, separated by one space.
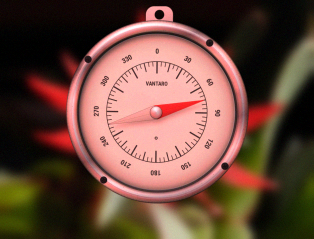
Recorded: 75 °
